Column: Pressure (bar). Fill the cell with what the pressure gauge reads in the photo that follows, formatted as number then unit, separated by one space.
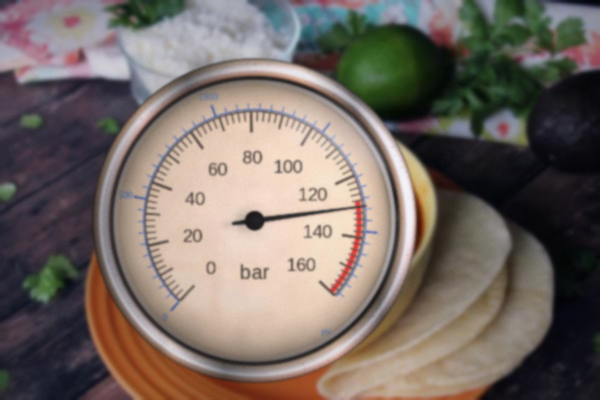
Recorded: 130 bar
